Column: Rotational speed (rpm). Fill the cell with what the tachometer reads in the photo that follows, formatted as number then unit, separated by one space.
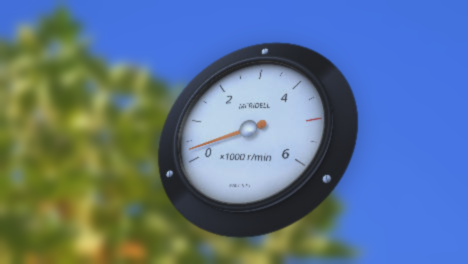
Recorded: 250 rpm
